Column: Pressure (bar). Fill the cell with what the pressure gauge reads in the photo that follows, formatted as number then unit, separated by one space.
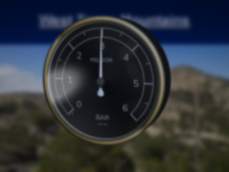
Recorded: 3 bar
